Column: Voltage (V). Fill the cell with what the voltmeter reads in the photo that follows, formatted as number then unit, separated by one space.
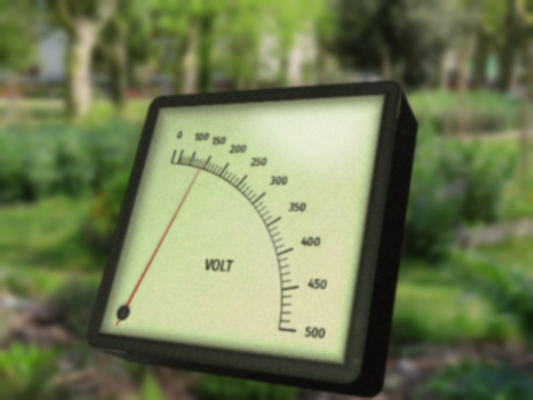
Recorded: 150 V
